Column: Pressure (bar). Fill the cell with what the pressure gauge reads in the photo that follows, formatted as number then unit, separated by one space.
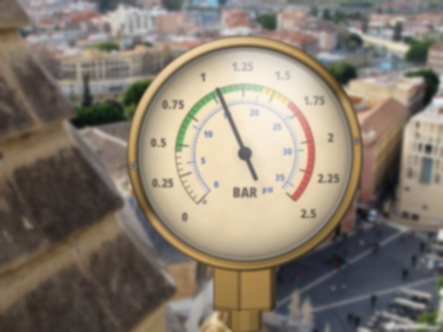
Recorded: 1.05 bar
